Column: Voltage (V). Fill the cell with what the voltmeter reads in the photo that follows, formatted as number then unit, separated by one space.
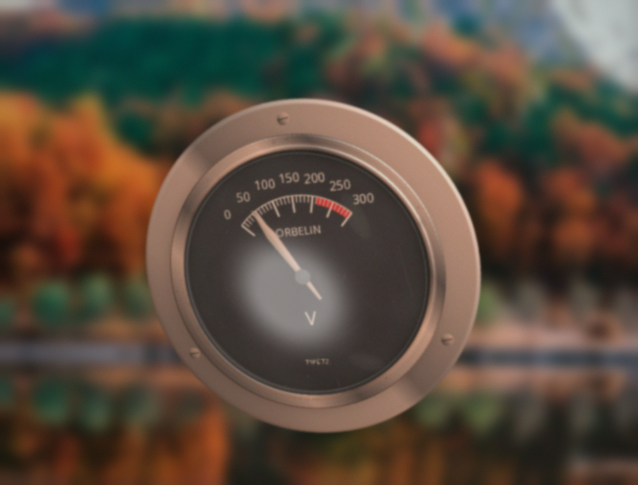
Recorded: 50 V
